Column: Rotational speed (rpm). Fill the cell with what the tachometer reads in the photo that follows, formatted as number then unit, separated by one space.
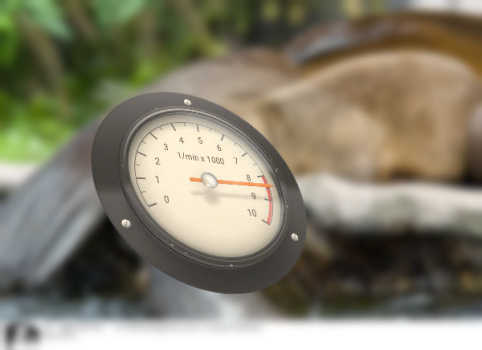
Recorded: 8500 rpm
